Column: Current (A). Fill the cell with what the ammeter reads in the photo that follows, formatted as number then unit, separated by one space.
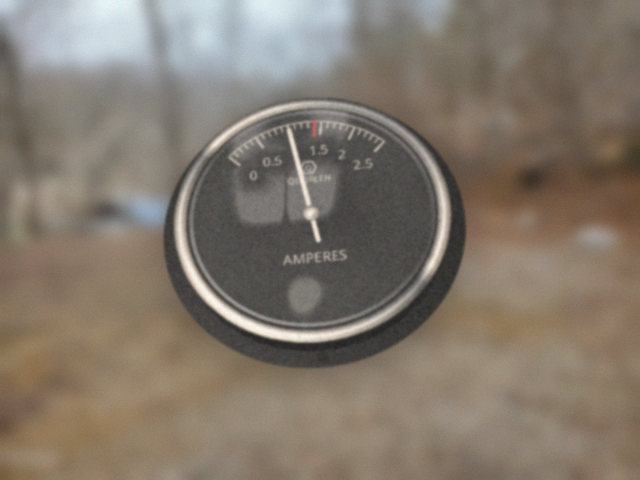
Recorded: 1 A
